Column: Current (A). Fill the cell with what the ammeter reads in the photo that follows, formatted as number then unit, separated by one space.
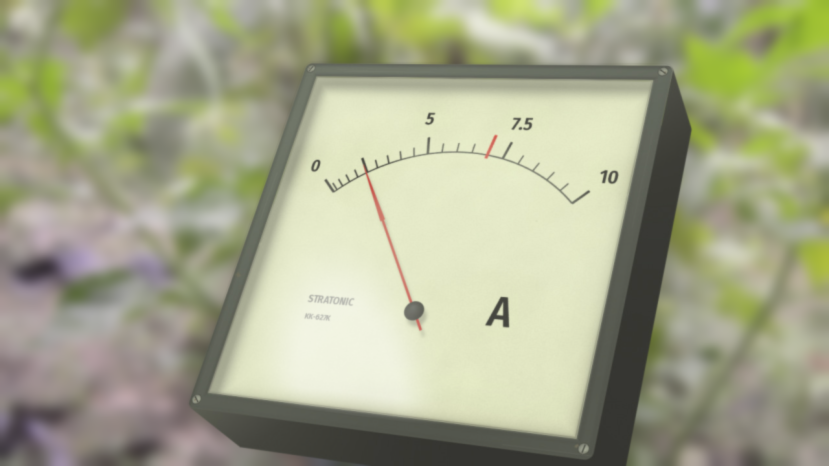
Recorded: 2.5 A
